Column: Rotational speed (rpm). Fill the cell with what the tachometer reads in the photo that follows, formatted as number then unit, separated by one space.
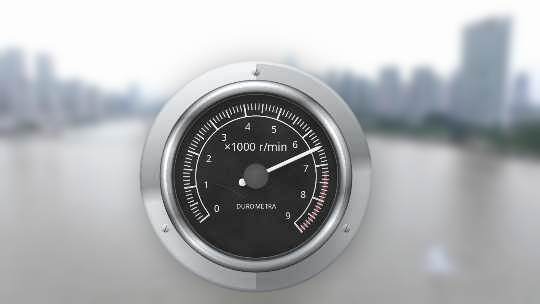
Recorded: 6500 rpm
